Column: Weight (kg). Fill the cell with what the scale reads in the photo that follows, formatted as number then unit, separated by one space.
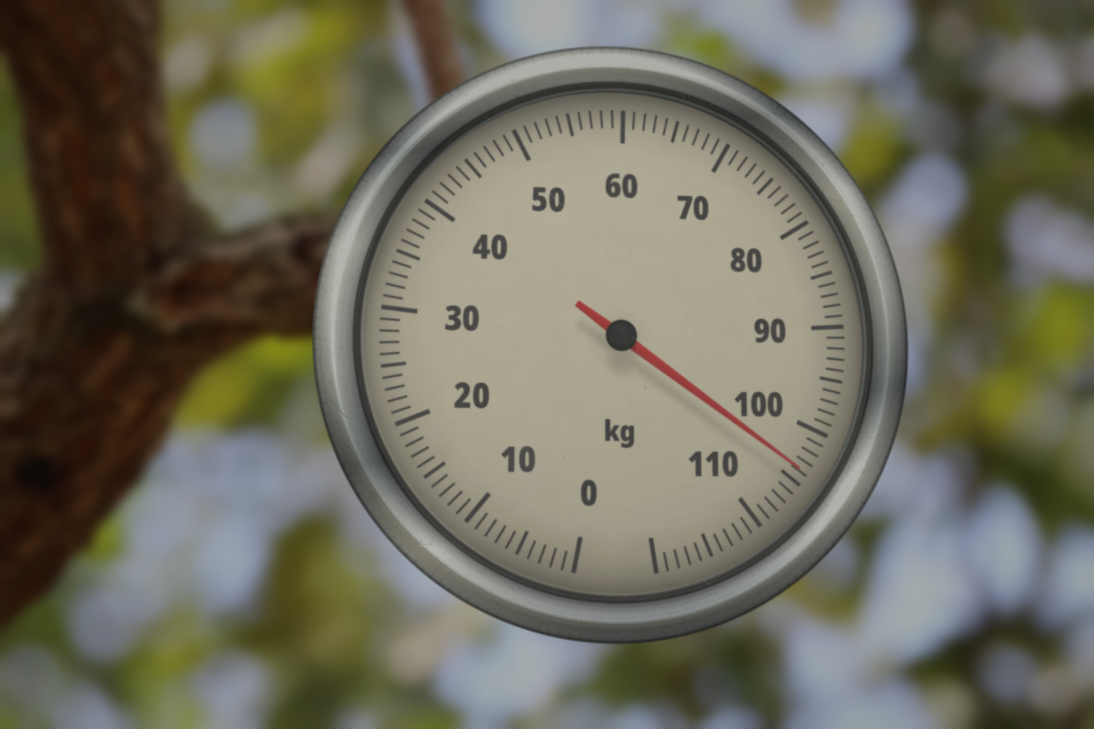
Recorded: 104 kg
